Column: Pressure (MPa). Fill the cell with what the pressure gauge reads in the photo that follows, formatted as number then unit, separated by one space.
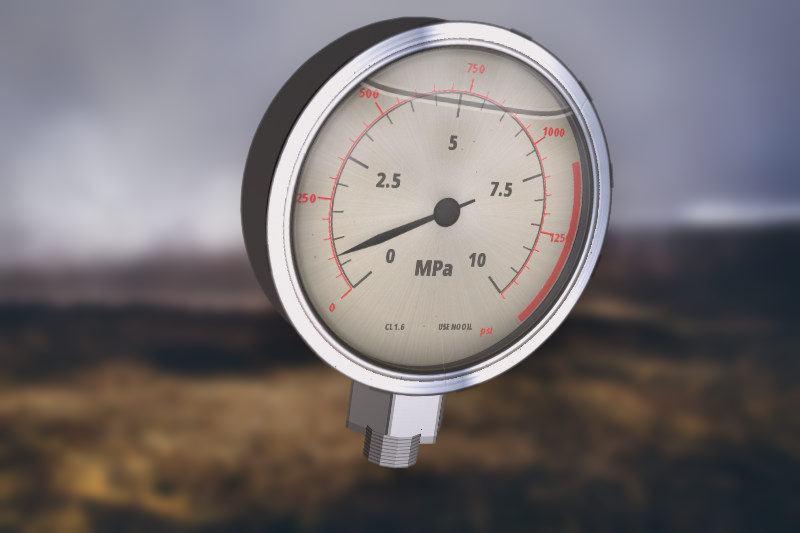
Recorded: 0.75 MPa
